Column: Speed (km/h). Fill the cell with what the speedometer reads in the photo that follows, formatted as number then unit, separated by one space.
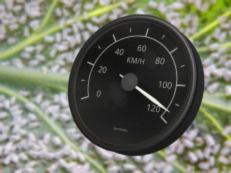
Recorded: 115 km/h
